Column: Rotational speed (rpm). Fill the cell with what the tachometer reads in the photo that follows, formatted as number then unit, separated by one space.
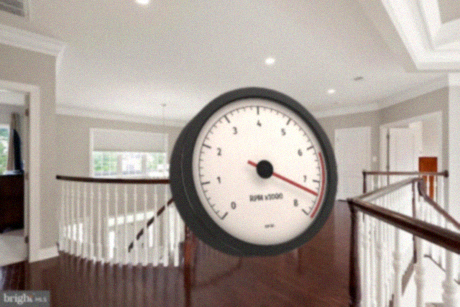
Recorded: 7400 rpm
